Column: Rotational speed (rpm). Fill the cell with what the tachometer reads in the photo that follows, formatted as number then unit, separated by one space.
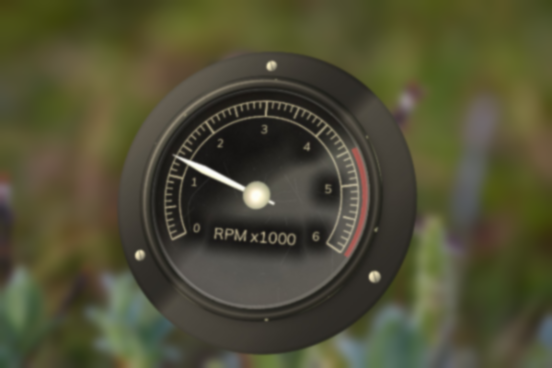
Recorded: 1300 rpm
